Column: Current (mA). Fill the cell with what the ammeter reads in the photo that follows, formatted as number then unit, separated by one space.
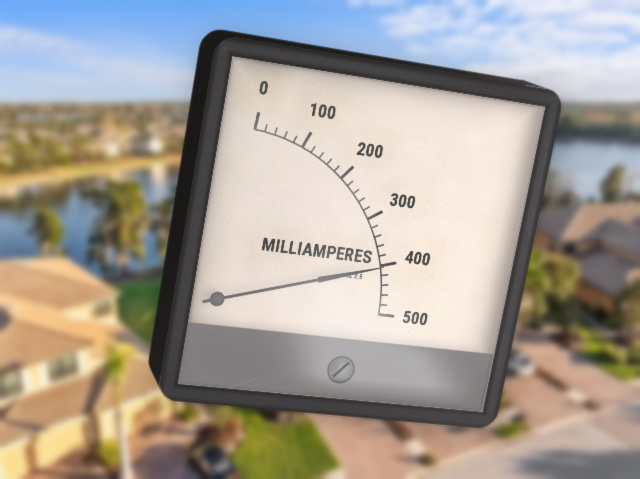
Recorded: 400 mA
